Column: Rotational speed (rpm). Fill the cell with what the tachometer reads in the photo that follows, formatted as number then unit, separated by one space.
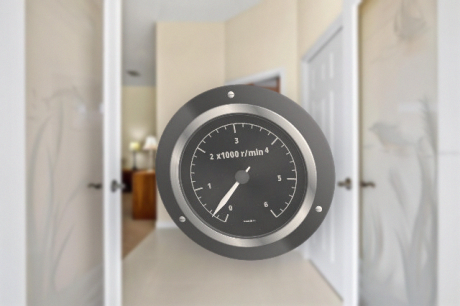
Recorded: 300 rpm
